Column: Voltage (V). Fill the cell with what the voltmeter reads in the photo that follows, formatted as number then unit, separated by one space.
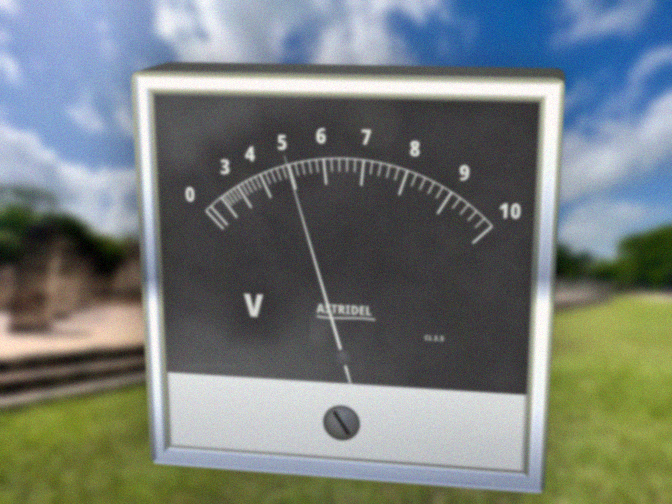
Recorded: 5 V
